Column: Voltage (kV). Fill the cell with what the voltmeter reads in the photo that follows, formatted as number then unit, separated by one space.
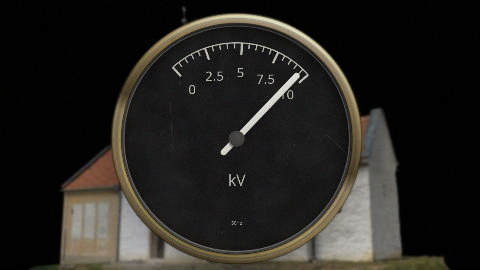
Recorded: 9.5 kV
